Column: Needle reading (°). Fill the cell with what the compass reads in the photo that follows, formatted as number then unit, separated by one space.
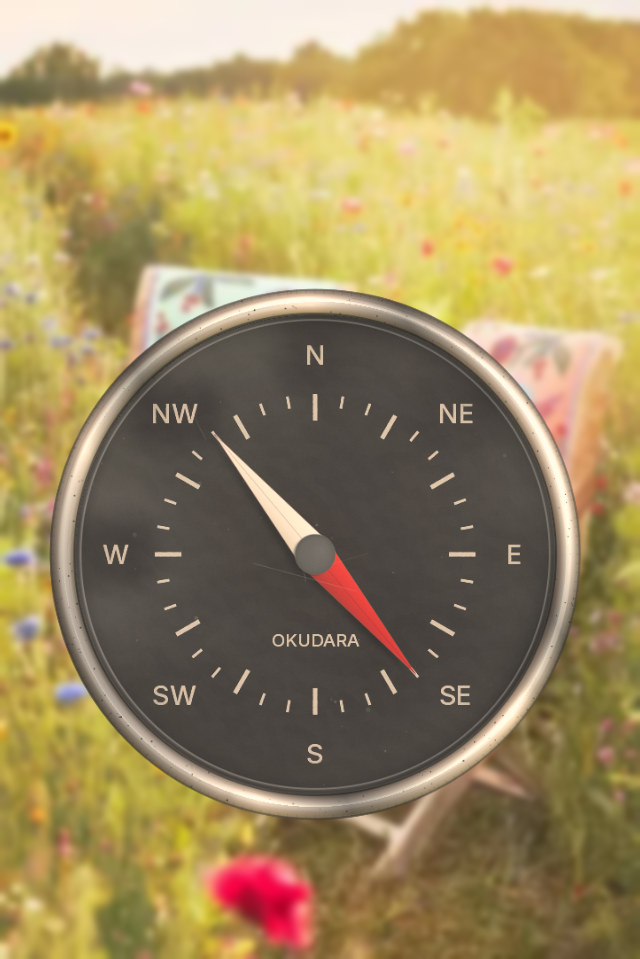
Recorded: 140 °
